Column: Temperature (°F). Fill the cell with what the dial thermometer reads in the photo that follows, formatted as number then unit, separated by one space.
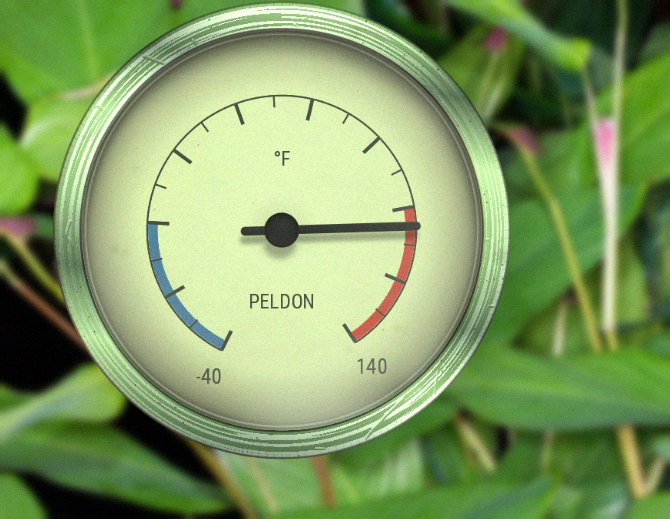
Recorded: 105 °F
